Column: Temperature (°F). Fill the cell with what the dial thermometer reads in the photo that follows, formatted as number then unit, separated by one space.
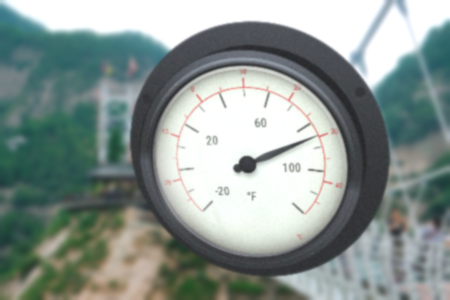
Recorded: 85 °F
